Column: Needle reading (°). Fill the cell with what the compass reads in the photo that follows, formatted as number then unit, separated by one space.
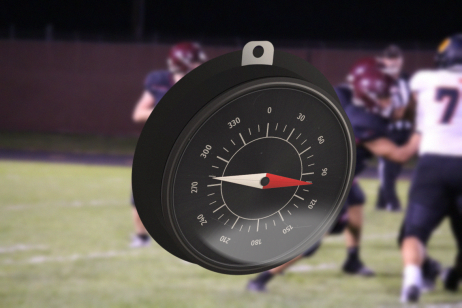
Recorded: 100 °
